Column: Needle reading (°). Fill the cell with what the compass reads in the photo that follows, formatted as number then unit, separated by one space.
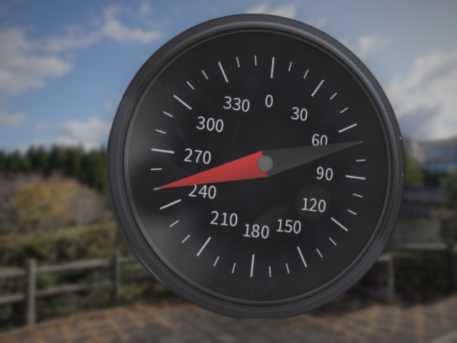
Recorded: 250 °
